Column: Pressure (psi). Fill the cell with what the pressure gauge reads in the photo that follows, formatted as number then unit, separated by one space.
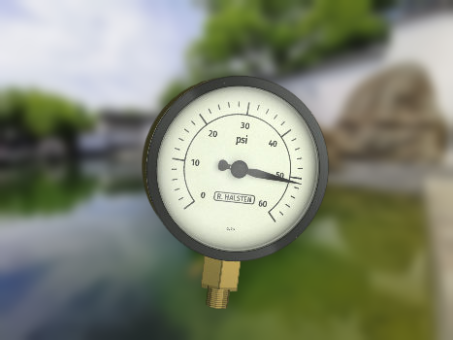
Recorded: 51 psi
